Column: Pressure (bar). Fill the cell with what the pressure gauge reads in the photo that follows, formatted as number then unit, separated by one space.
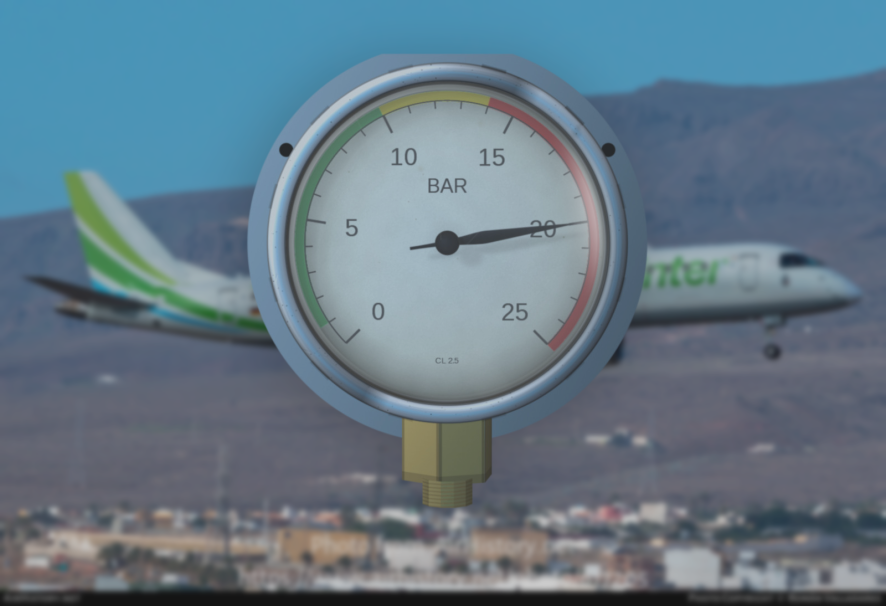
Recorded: 20 bar
